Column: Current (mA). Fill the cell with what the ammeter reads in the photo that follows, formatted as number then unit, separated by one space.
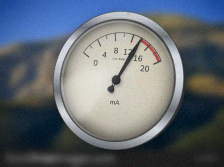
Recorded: 14 mA
